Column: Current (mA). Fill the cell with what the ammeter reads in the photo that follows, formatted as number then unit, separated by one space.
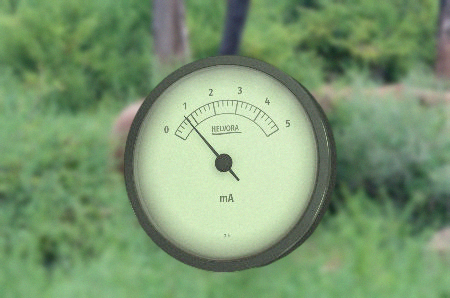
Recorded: 0.8 mA
